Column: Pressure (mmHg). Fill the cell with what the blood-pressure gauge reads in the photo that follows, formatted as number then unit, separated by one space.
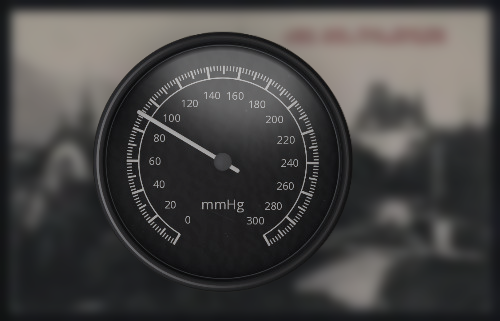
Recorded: 90 mmHg
